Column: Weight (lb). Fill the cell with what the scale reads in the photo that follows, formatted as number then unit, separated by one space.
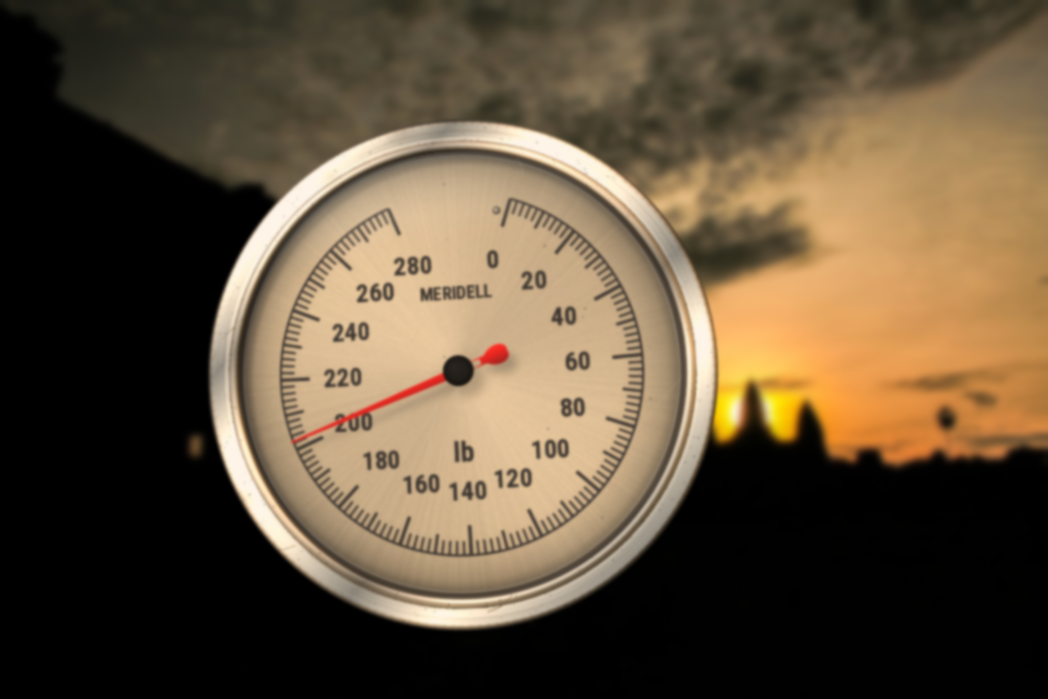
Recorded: 202 lb
